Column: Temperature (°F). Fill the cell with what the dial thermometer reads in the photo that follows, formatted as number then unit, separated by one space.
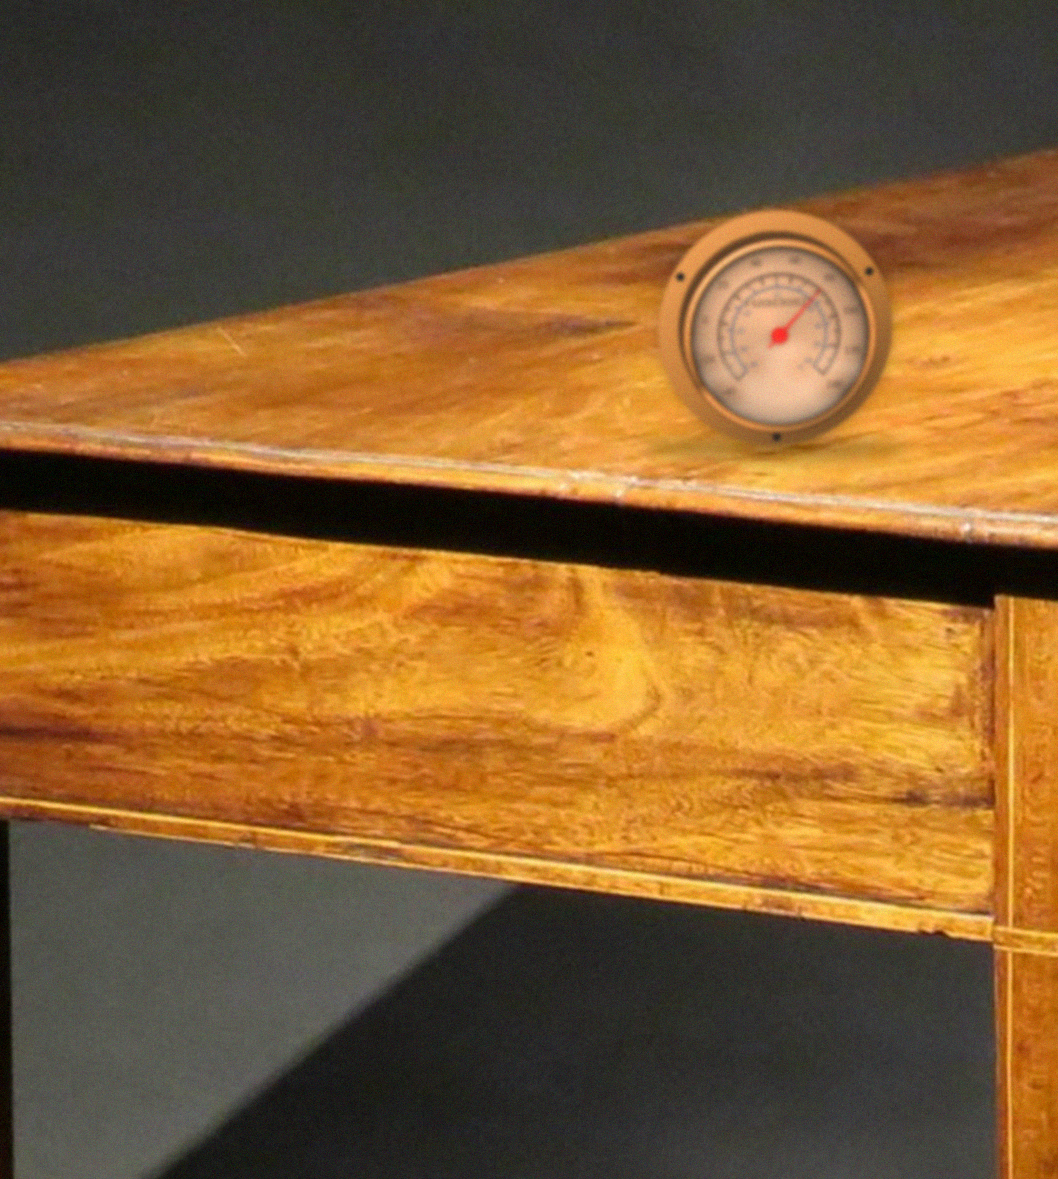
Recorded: 80 °F
